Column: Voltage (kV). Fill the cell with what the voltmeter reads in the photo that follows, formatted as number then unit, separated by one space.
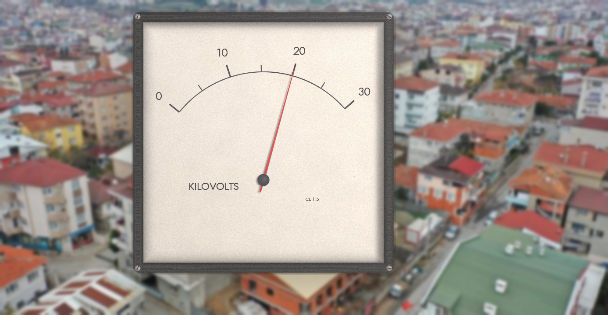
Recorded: 20 kV
